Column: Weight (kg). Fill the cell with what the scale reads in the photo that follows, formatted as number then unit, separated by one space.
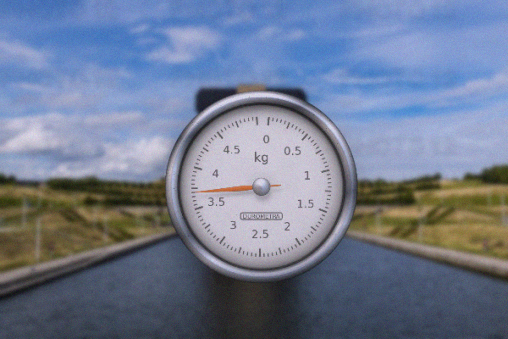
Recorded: 3.7 kg
